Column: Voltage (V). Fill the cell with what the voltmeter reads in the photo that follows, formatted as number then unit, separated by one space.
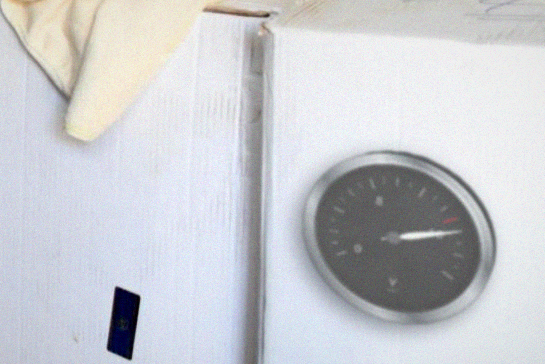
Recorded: 16 V
